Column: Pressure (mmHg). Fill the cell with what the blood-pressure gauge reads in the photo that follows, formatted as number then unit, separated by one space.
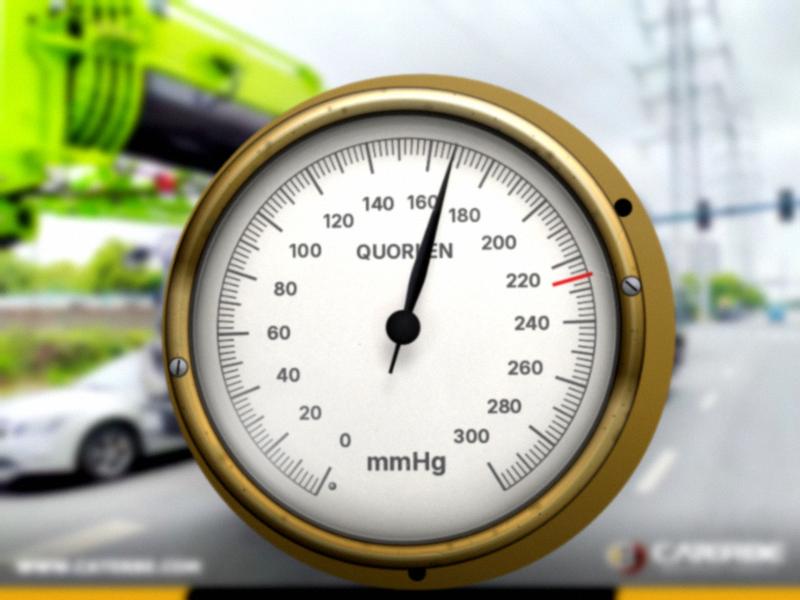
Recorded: 168 mmHg
